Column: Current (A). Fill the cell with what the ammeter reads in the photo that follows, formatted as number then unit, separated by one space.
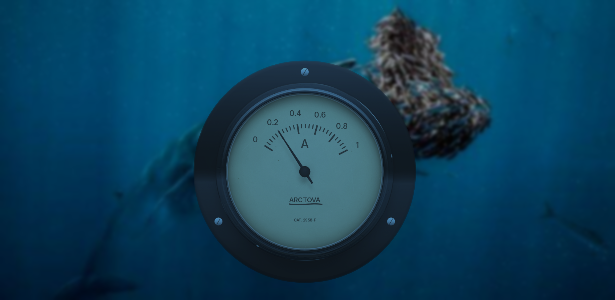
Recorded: 0.2 A
